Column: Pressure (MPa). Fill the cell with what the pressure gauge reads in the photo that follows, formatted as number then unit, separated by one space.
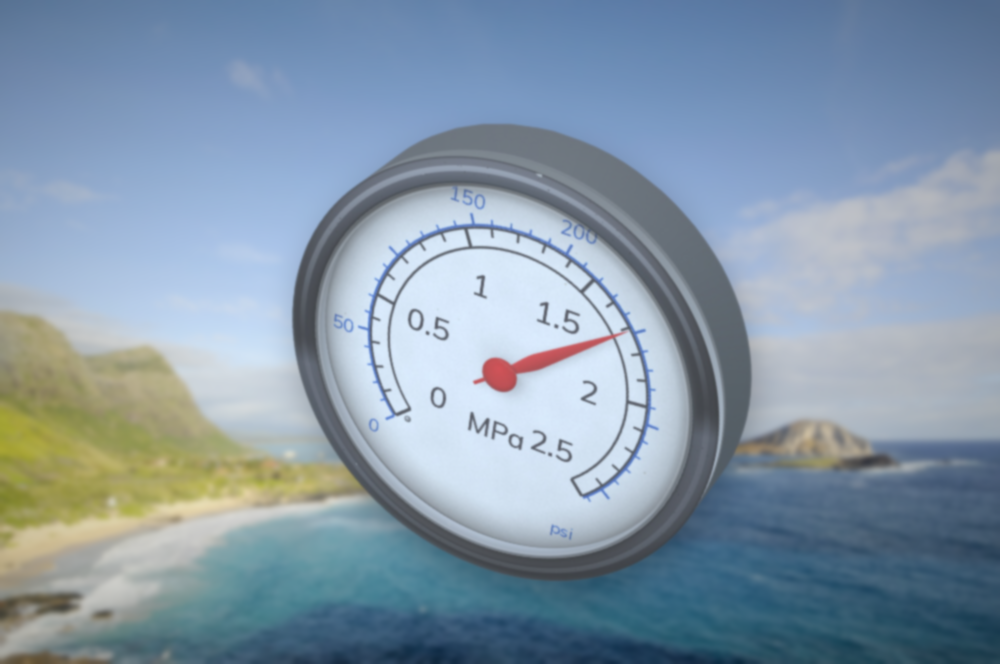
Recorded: 1.7 MPa
